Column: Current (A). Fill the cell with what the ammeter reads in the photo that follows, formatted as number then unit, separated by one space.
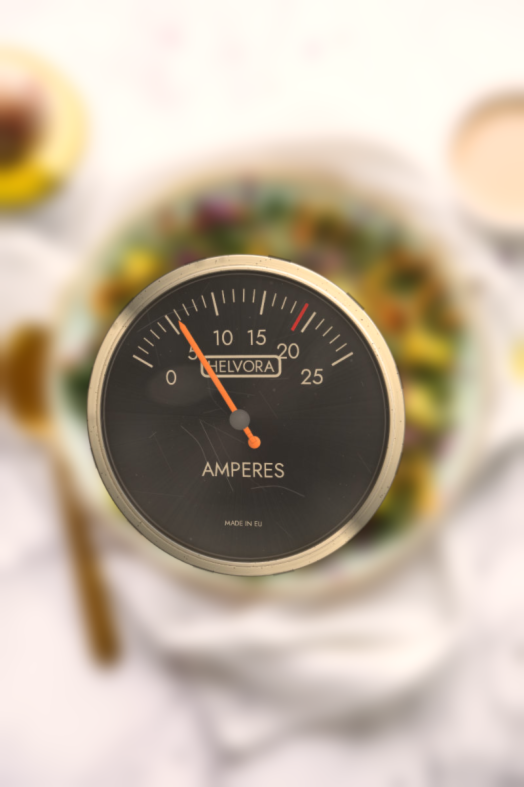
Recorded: 6 A
